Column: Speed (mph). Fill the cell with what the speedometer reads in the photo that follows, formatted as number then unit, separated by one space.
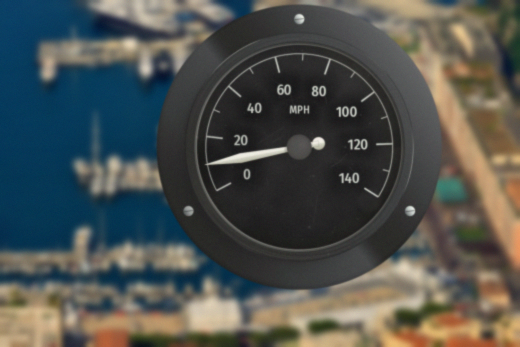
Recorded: 10 mph
